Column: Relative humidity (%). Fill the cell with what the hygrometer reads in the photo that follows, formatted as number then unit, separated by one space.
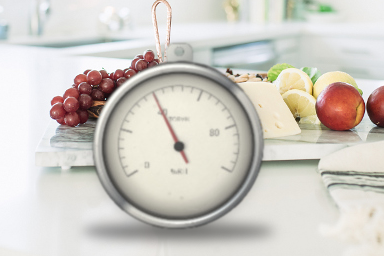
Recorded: 40 %
